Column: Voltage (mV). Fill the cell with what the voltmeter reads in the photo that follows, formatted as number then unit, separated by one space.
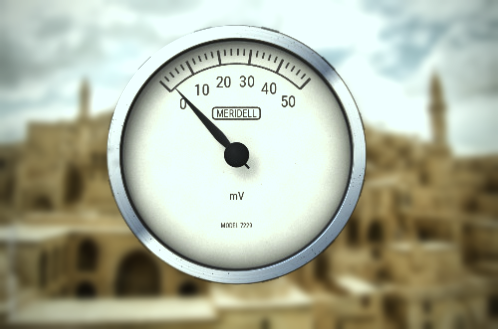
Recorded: 2 mV
